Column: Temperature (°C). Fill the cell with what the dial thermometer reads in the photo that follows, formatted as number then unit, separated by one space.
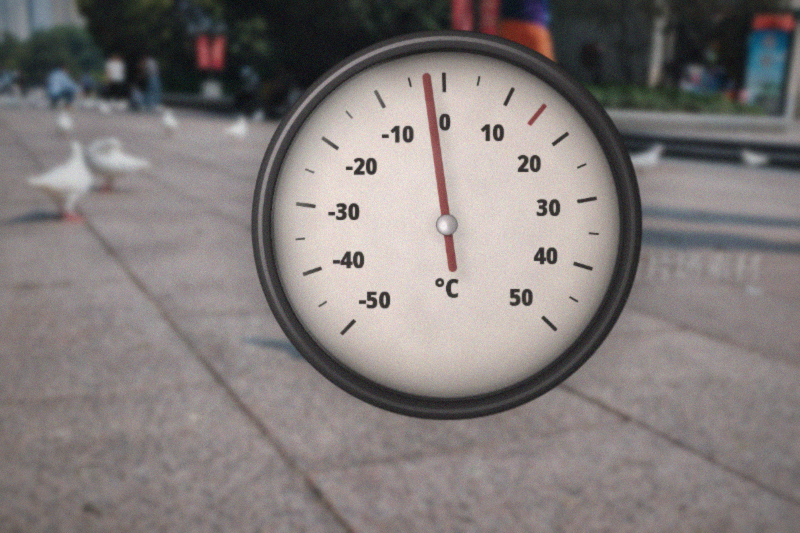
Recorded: -2.5 °C
